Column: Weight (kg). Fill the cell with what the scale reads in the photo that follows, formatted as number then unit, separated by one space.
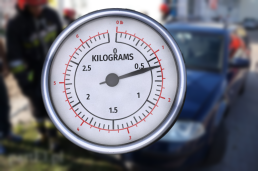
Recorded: 0.6 kg
